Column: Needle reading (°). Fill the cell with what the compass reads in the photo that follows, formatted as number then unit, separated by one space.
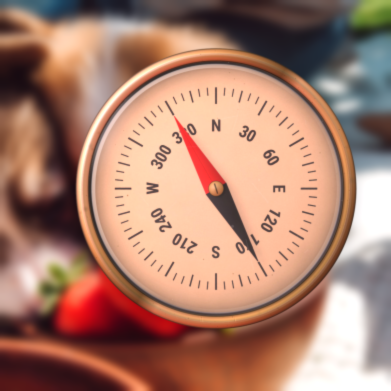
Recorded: 330 °
